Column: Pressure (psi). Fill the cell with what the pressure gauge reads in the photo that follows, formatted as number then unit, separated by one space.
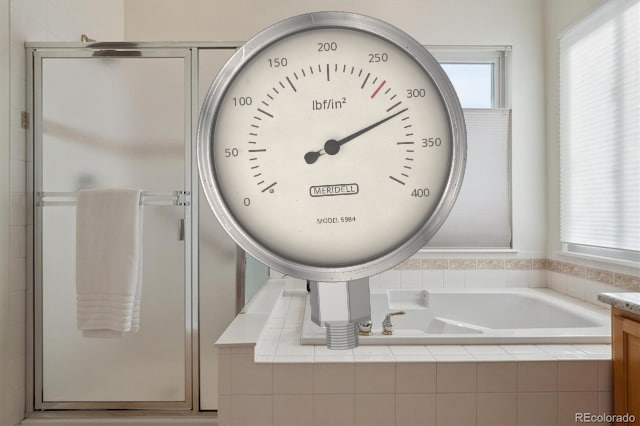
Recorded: 310 psi
